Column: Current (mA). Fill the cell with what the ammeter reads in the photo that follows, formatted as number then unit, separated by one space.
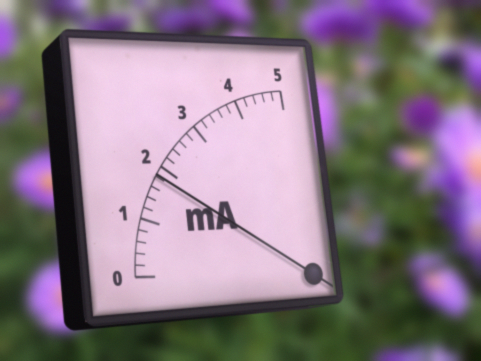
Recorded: 1.8 mA
